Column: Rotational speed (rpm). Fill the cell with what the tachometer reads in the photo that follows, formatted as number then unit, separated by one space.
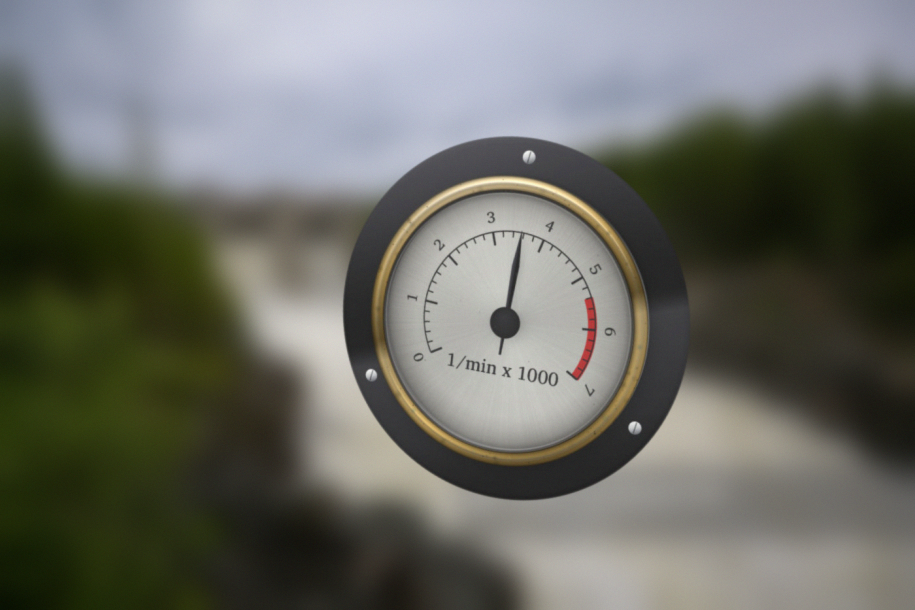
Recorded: 3600 rpm
